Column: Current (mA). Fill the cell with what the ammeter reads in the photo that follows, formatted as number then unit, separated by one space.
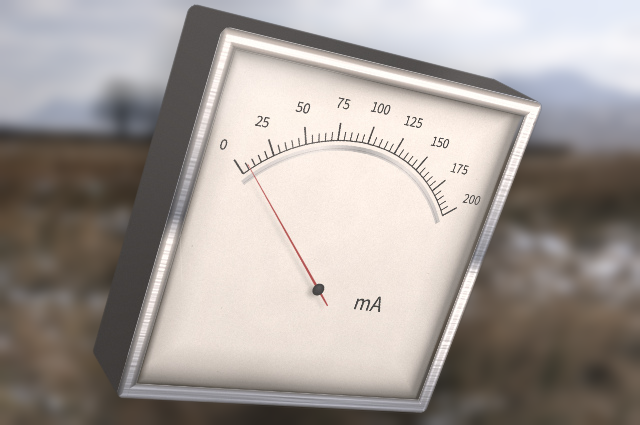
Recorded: 5 mA
